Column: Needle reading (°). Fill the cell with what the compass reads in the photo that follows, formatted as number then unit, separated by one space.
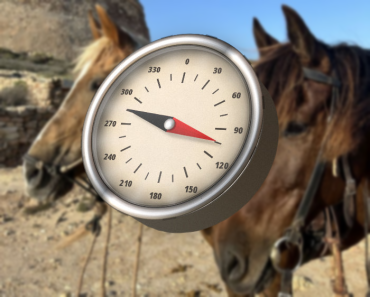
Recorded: 105 °
